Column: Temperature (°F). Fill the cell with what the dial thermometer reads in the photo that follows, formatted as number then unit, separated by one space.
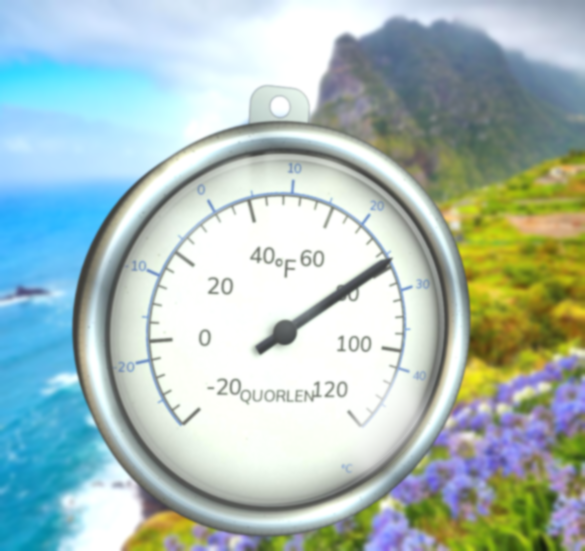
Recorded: 78 °F
